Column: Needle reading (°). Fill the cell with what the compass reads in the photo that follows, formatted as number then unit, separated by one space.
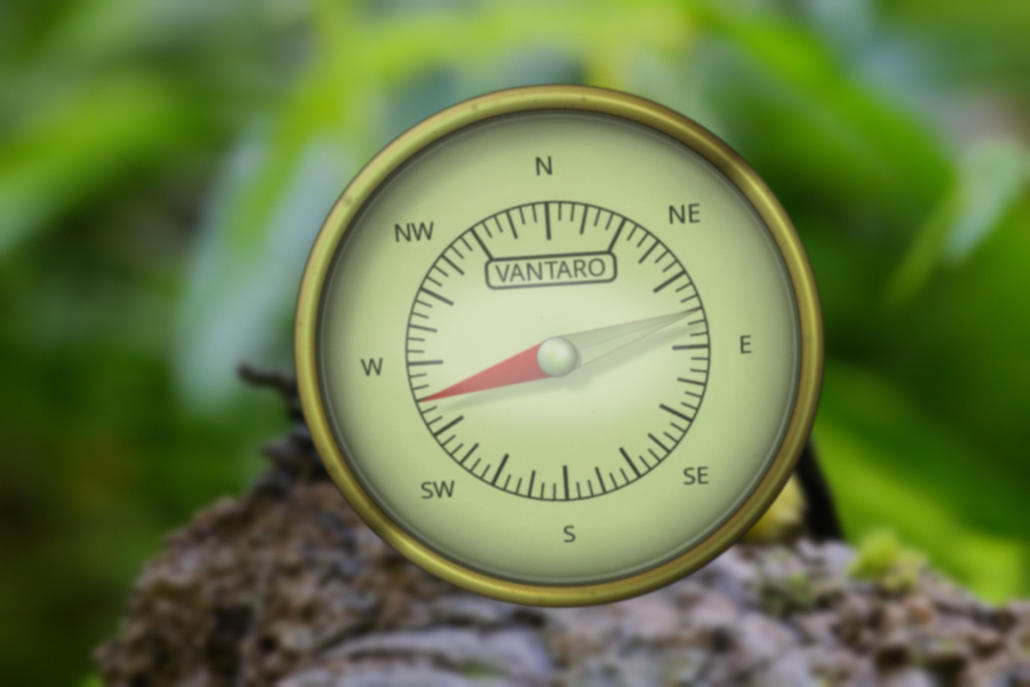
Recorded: 255 °
